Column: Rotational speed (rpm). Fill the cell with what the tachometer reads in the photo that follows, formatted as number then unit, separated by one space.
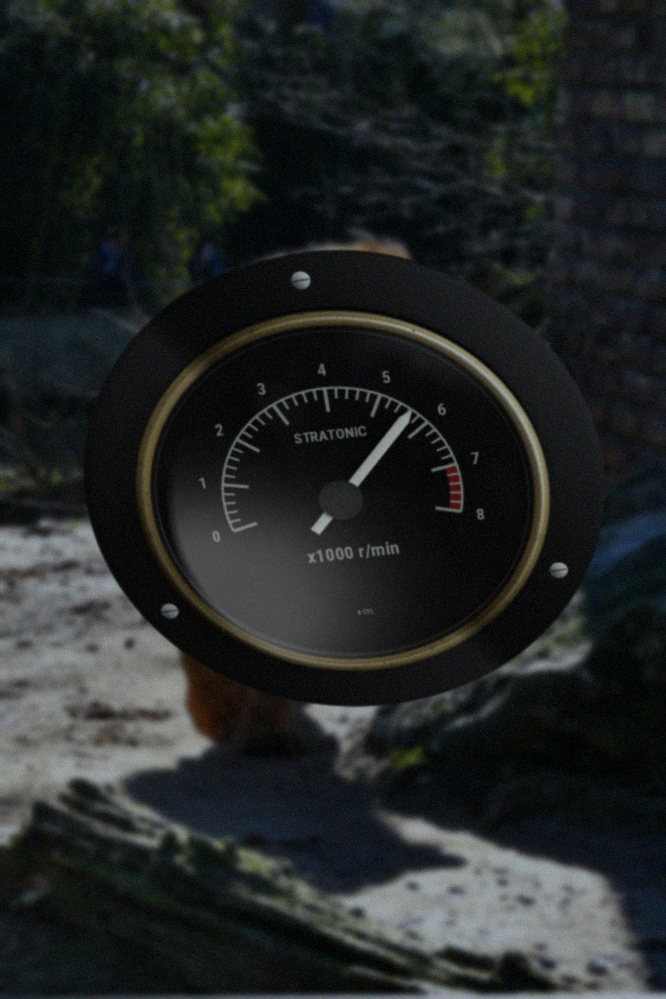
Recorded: 5600 rpm
